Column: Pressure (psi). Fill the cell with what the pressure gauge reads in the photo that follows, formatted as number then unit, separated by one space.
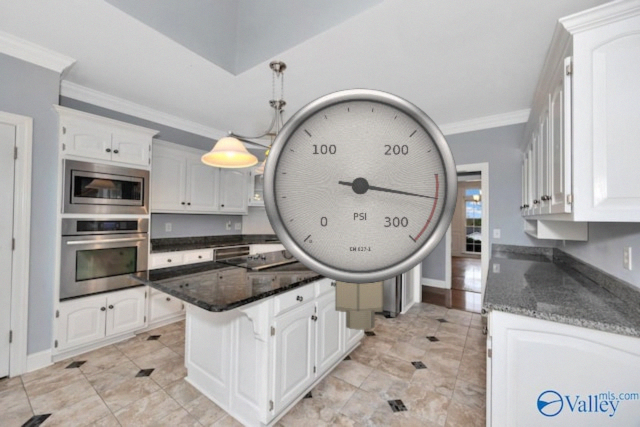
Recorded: 260 psi
